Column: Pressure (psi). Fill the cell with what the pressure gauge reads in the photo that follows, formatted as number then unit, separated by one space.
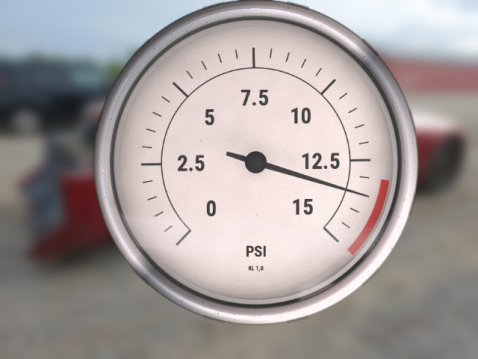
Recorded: 13.5 psi
